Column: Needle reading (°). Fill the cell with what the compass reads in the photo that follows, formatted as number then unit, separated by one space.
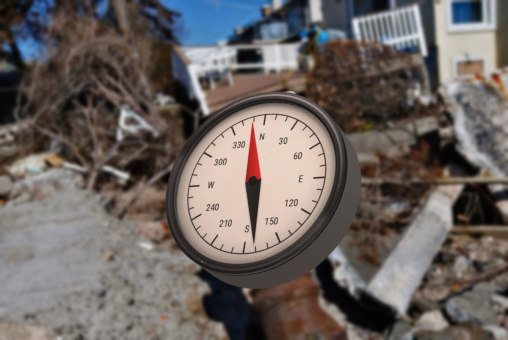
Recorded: 350 °
